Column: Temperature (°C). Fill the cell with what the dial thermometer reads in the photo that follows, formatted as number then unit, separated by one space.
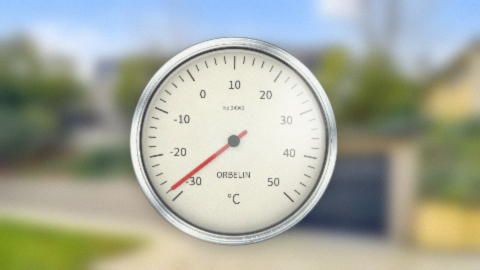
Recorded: -28 °C
